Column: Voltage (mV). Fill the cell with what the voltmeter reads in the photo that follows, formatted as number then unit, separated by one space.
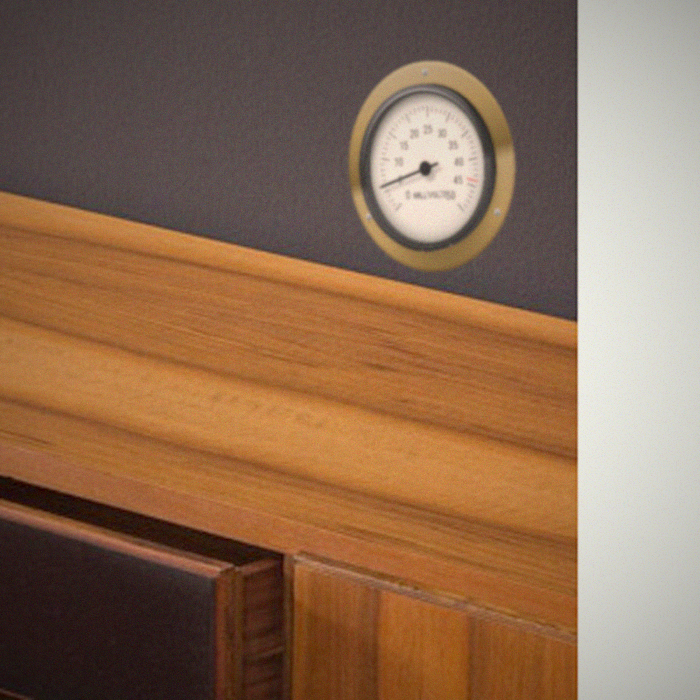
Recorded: 5 mV
